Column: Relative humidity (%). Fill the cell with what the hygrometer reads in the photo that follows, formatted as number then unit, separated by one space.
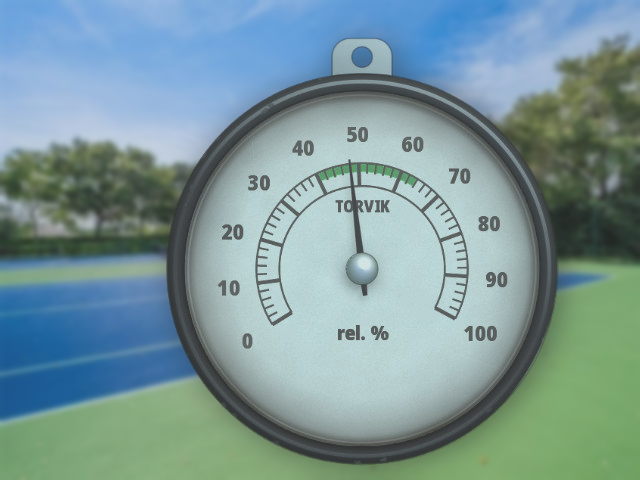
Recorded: 48 %
